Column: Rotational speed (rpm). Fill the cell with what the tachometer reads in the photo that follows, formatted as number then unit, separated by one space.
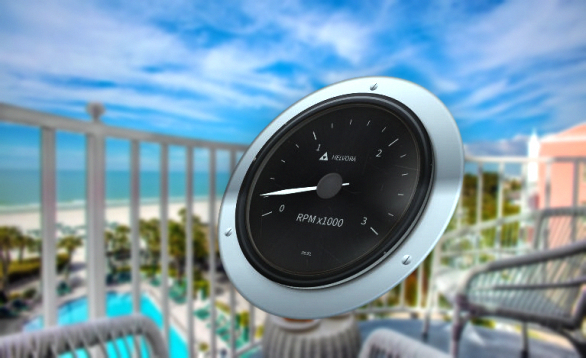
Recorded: 200 rpm
